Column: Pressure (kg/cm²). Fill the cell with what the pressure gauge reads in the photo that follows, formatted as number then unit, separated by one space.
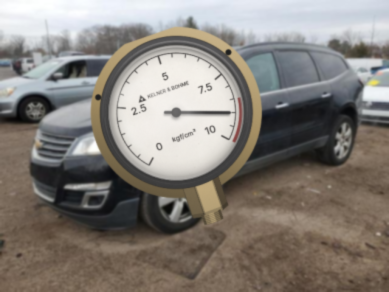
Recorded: 9 kg/cm²
